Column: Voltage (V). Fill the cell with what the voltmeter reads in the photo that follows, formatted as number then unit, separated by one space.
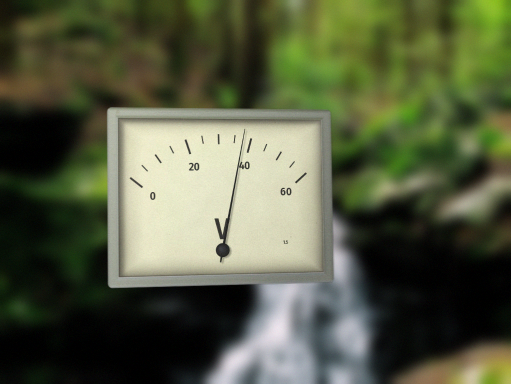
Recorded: 37.5 V
